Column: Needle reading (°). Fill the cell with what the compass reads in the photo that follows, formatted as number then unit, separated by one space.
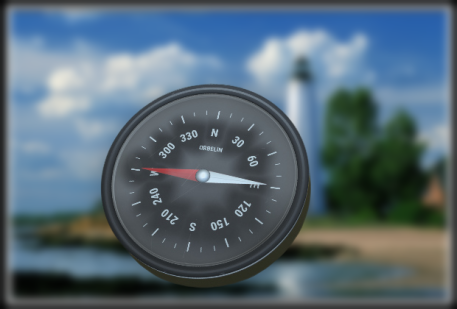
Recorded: 270 °
